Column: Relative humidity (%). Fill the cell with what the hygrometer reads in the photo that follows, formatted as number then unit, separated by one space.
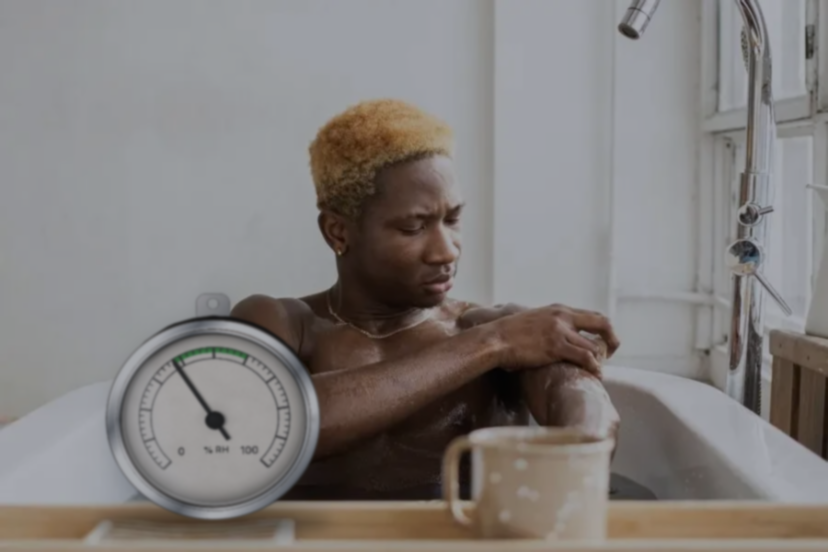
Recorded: 38 %
